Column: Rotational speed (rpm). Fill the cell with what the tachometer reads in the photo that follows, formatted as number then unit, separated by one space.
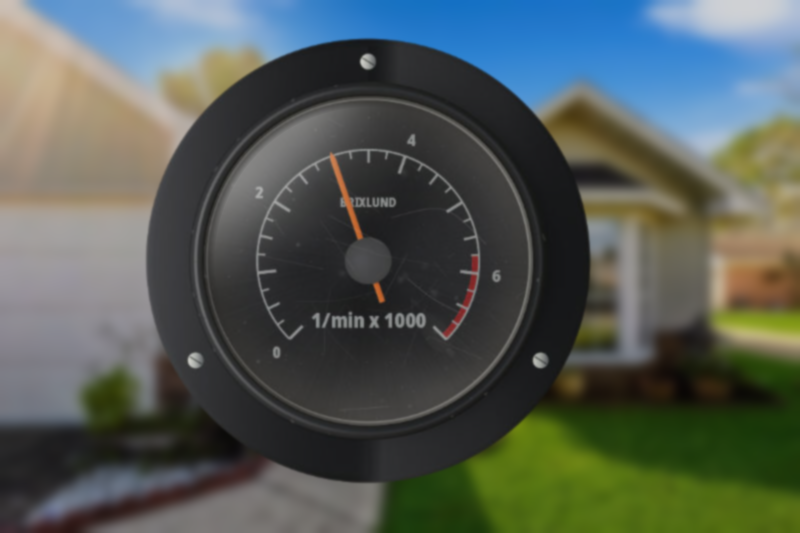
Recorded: 3000 rpm
